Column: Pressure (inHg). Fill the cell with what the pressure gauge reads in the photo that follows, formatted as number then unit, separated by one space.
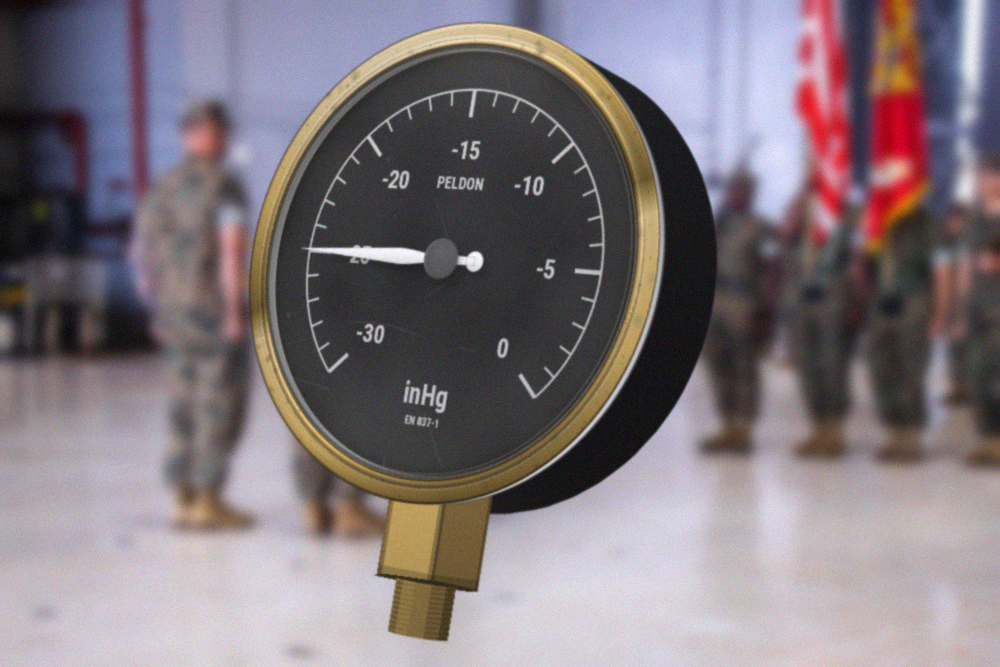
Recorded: -25 inHg
